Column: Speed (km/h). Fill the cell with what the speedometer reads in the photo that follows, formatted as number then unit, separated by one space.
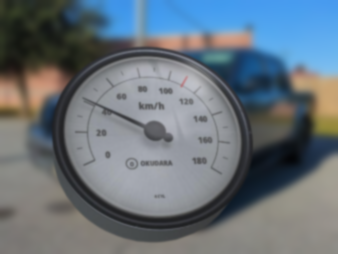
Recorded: 40 km/h
